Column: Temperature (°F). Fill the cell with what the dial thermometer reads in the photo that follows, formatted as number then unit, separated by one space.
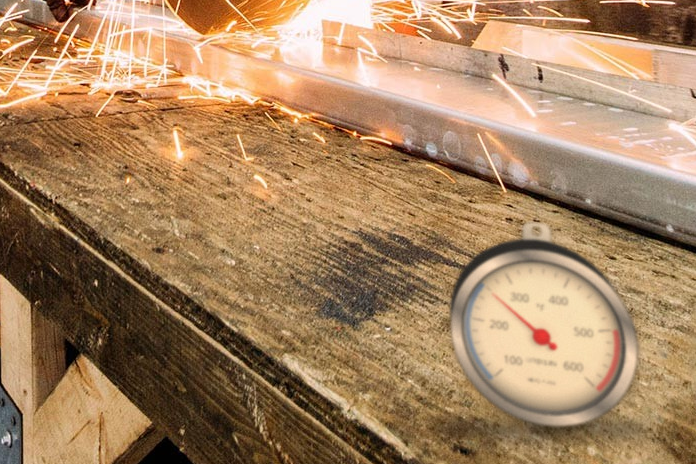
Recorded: 260 °F
